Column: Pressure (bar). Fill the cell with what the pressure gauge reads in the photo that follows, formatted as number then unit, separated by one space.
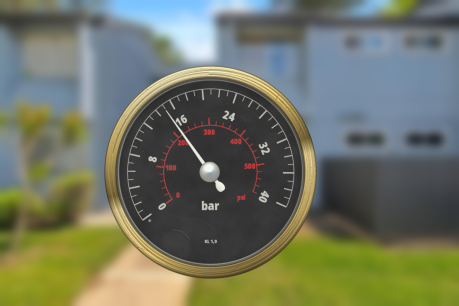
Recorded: 15 bar
